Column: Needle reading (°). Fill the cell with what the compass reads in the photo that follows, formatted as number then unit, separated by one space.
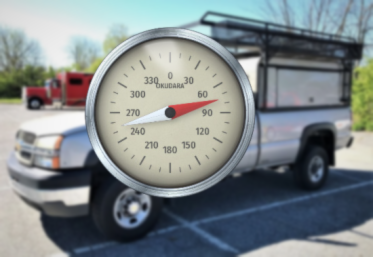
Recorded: 75 °
